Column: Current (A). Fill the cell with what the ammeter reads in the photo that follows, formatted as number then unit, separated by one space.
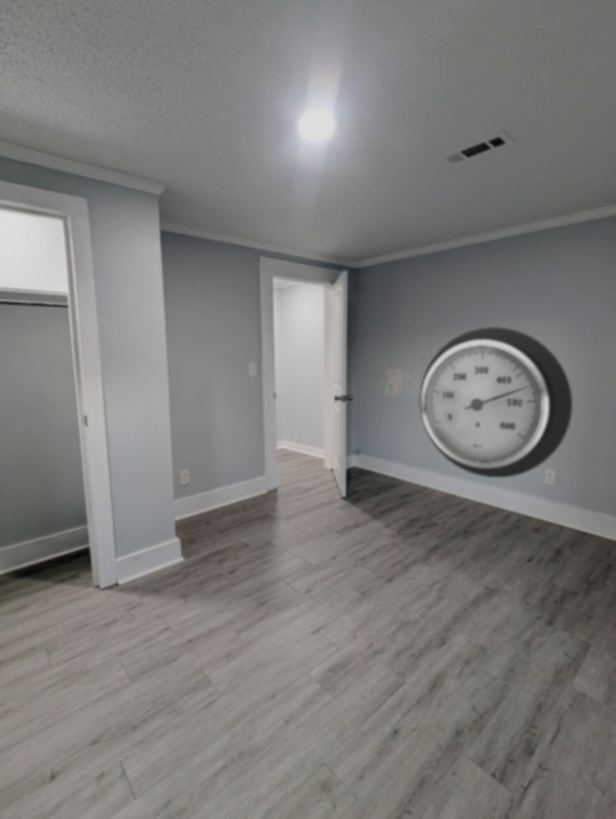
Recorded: 460 A
